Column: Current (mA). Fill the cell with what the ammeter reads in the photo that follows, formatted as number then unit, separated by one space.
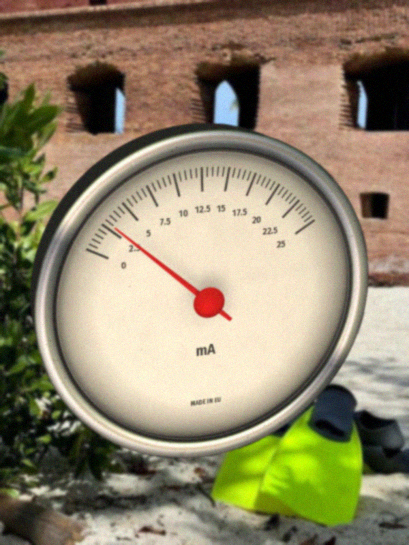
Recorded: 3 mA
